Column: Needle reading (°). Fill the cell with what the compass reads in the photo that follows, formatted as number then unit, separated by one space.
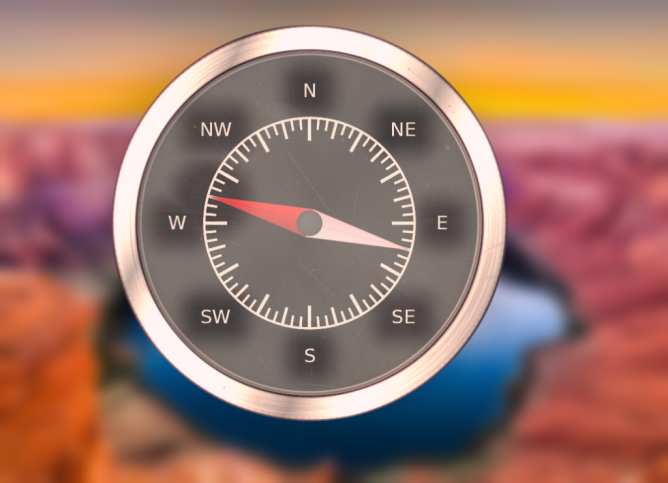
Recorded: 285 °
